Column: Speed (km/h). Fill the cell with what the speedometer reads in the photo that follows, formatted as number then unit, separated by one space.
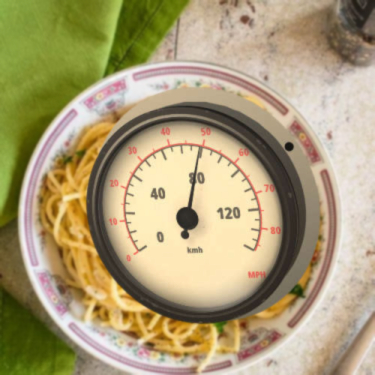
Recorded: 80 km/h
